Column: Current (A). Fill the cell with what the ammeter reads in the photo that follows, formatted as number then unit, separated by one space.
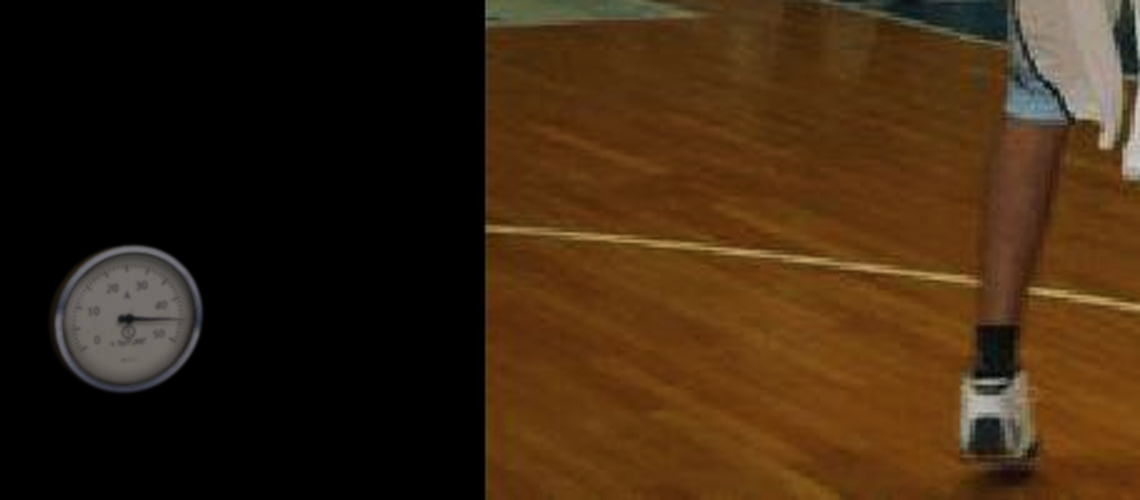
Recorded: 45 A
